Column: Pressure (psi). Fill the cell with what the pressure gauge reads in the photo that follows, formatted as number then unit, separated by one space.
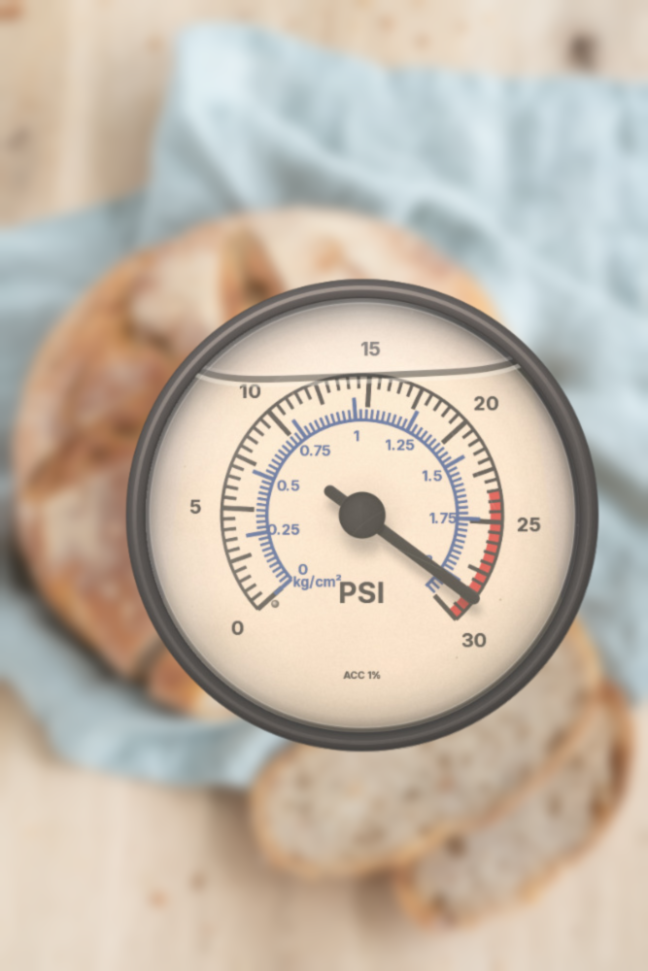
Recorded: 28.75 psi
